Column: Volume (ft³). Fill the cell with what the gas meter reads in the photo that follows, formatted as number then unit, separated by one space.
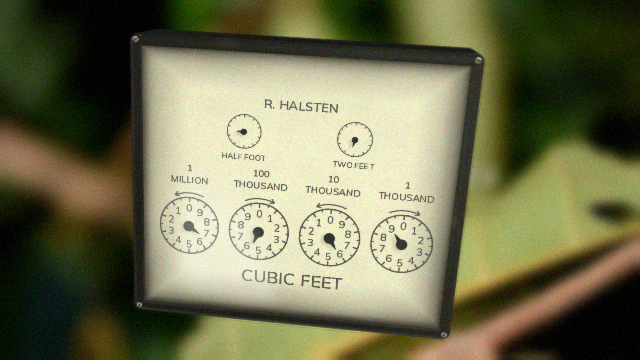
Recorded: 655900 ft³
